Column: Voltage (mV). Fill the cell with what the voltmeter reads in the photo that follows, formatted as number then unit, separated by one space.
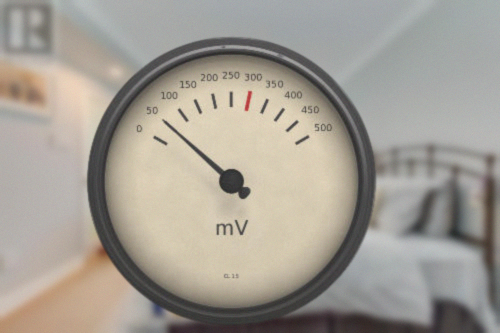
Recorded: 50 mV
